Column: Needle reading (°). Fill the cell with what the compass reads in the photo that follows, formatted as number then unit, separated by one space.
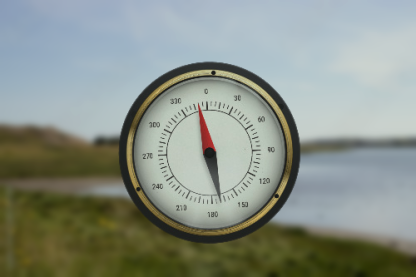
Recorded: 350 °
